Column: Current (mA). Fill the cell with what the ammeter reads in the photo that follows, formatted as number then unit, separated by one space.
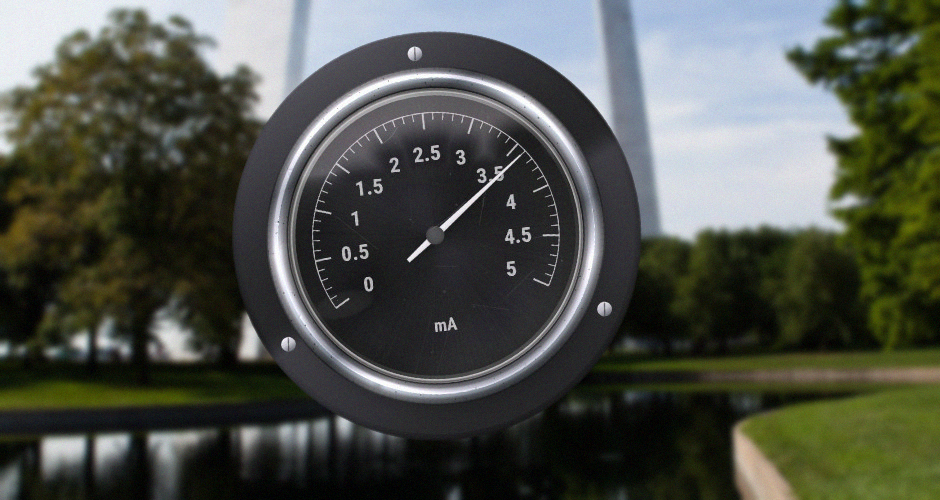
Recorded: 3.6 mA
